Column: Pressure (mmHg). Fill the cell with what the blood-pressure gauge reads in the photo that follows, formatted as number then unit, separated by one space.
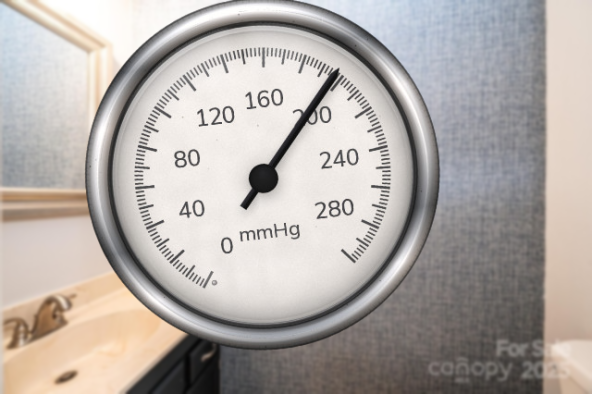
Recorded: 196 mmHg
